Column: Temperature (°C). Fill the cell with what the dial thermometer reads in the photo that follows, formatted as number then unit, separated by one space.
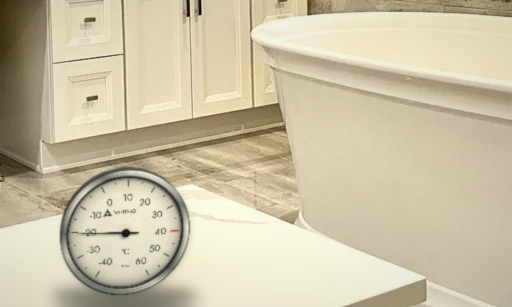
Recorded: -20 °C
